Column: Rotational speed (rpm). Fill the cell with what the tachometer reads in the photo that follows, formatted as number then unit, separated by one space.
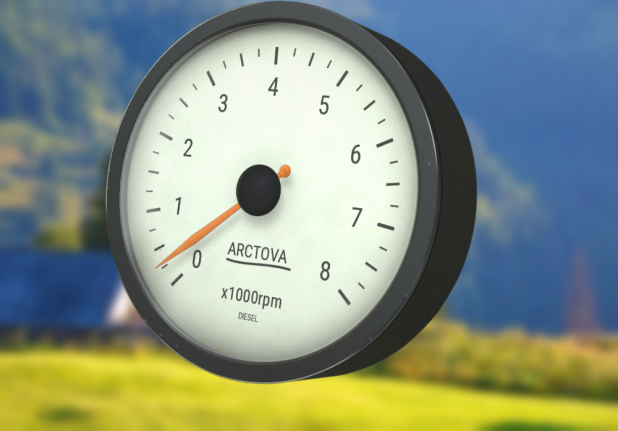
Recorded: 250 rpm
